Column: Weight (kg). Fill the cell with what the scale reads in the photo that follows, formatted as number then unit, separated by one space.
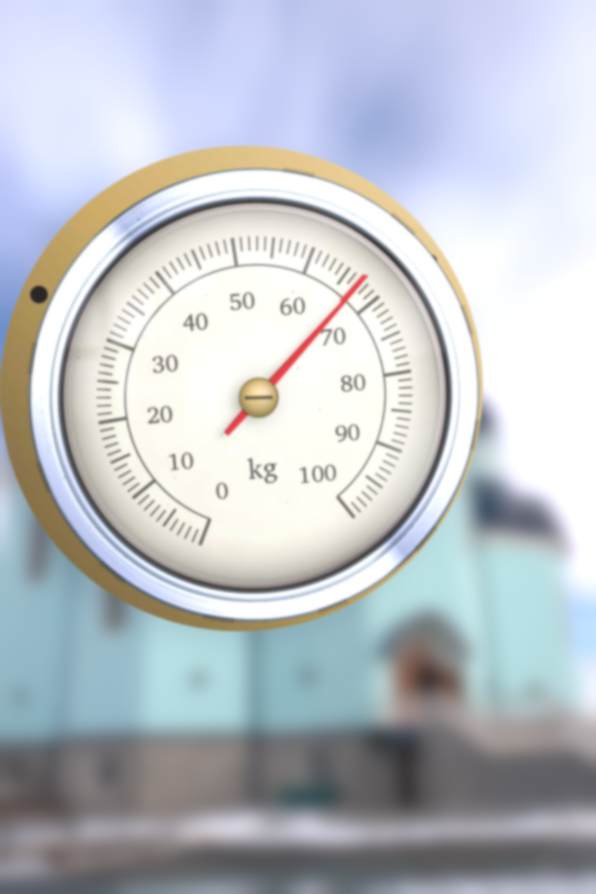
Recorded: 67 kg
